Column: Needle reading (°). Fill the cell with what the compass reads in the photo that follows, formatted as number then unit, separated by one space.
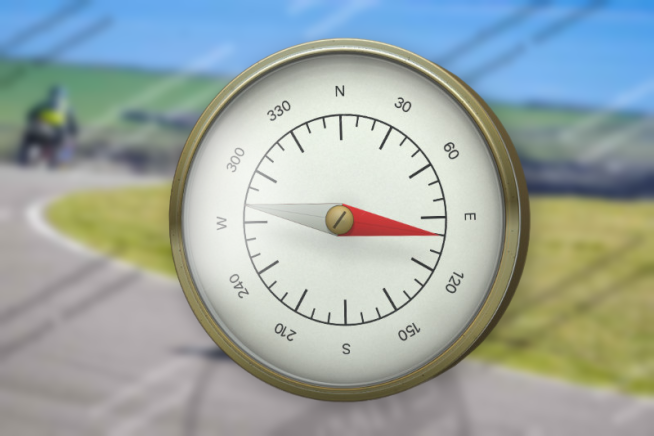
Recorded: 100 °
